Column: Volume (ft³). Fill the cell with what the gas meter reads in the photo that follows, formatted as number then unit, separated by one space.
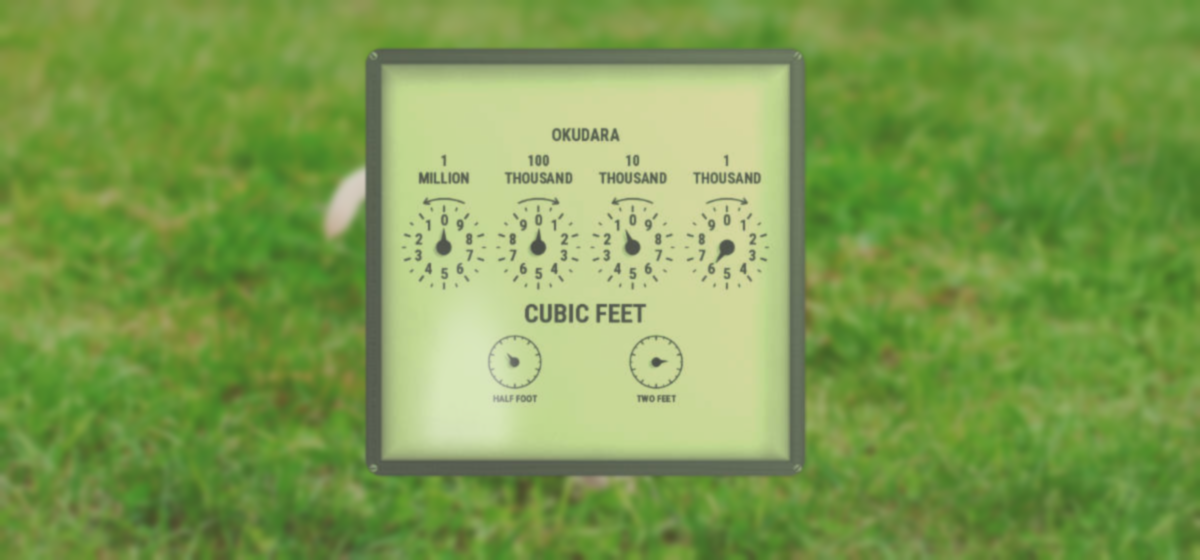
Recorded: 600 ft³
